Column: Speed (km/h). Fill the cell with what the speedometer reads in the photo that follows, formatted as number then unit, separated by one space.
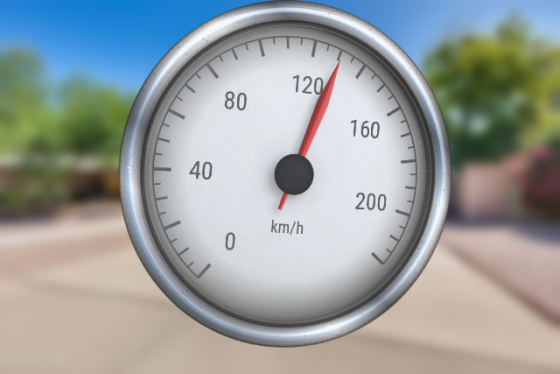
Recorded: 130 km/h
